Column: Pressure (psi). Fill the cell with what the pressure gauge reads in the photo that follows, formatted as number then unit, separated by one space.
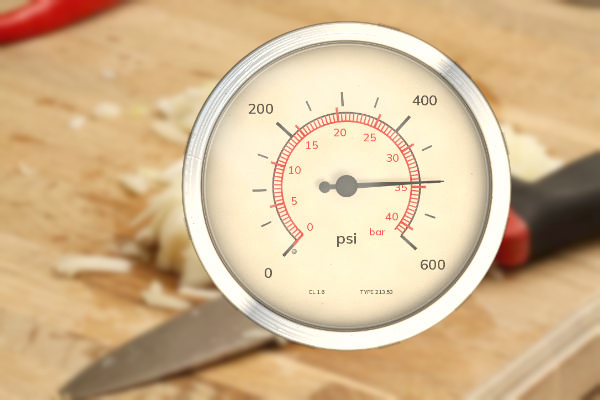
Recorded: 500 psi
